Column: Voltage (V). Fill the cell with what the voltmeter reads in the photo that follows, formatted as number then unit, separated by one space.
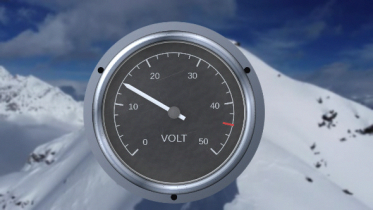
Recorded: 14 V
